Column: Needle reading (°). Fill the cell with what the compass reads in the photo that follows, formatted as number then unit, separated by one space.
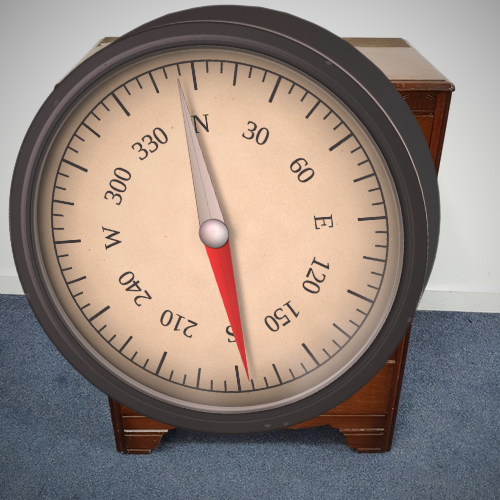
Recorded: 175 °
